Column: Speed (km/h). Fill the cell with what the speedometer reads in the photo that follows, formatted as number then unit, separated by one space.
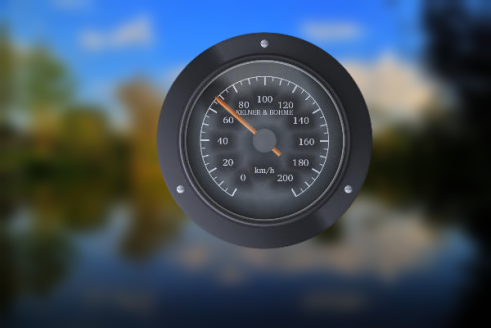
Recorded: 67.5 km/h
